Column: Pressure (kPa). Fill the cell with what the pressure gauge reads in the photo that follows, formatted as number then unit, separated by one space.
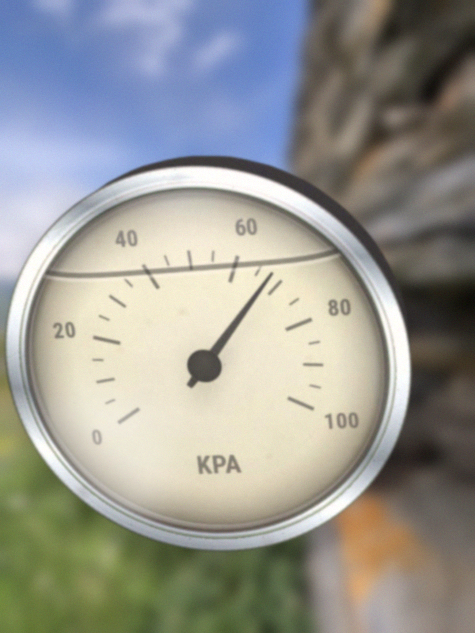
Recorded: 67.5 kPa
